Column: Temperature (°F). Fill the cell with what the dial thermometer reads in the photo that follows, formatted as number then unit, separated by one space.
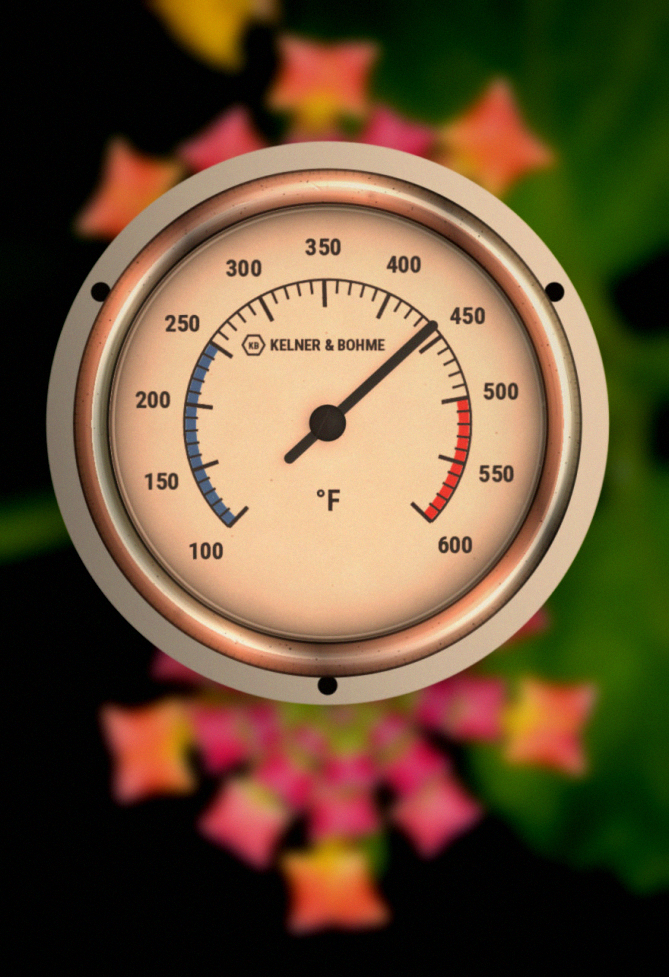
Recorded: 440 °F
